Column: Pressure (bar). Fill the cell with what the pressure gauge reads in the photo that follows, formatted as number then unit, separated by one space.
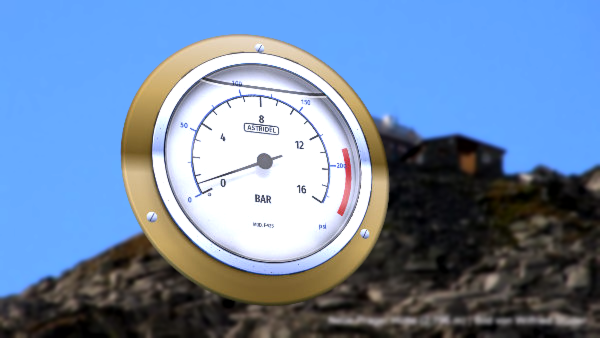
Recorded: 0.5 bar
